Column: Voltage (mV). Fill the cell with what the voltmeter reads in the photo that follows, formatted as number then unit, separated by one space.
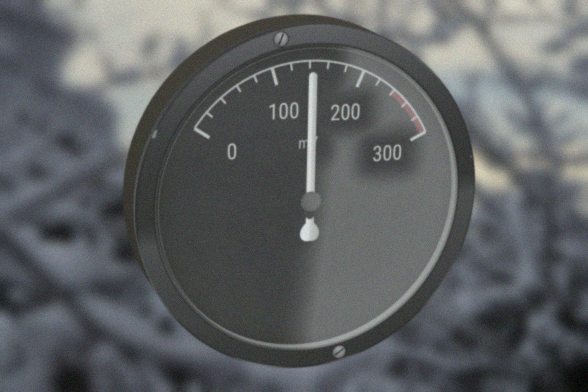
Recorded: 140 mV
